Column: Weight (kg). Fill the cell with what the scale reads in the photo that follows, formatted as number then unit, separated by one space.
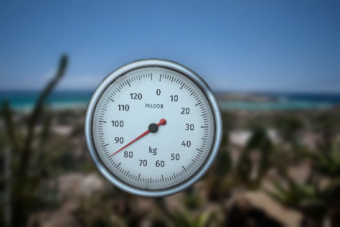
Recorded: 85 kg
